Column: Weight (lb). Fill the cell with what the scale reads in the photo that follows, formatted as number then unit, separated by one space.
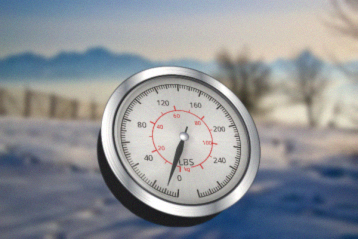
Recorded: 10 lb
